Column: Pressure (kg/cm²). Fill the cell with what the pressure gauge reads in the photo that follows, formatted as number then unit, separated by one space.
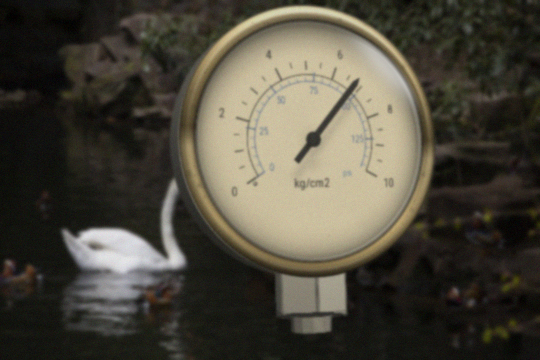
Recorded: 6.75 kg/cm²
